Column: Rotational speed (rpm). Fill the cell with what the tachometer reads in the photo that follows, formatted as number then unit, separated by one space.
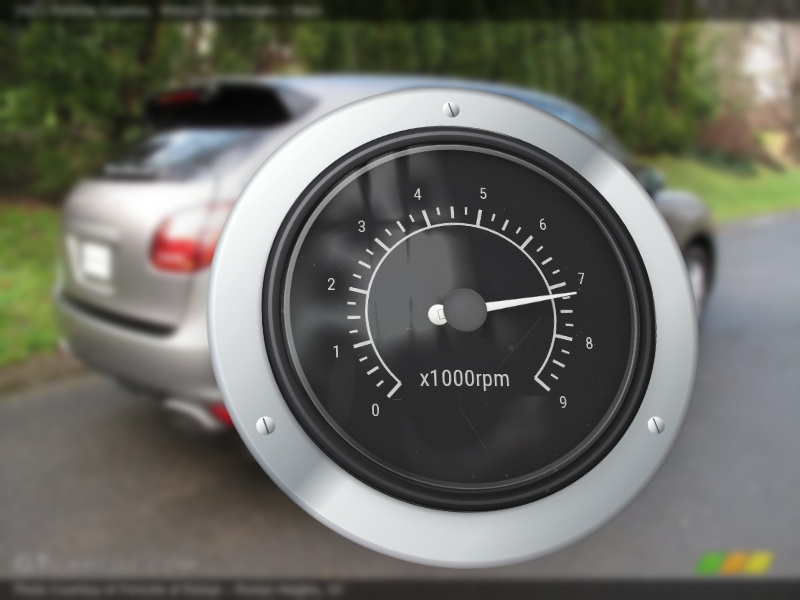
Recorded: 7250 rpm
